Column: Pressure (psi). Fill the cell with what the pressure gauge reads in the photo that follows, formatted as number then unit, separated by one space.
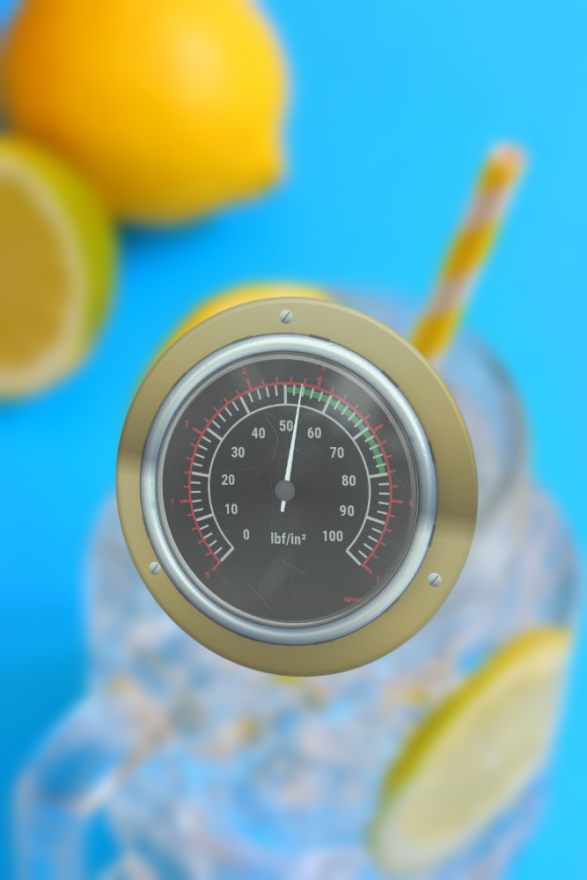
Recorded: 54 psi
